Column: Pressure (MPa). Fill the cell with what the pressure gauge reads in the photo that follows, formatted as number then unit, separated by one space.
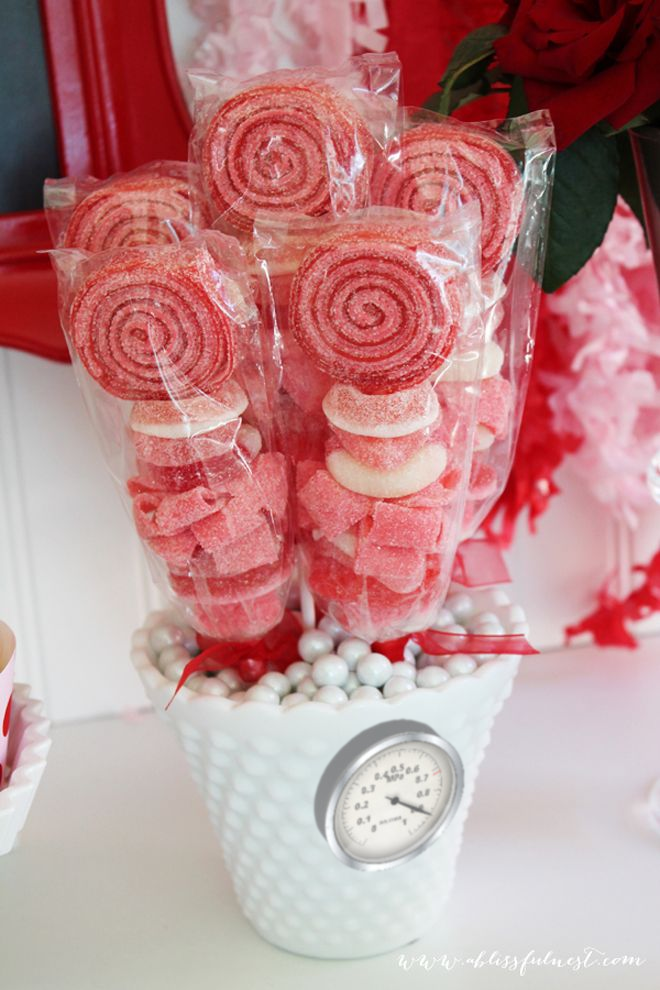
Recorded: 0.9 MPa
